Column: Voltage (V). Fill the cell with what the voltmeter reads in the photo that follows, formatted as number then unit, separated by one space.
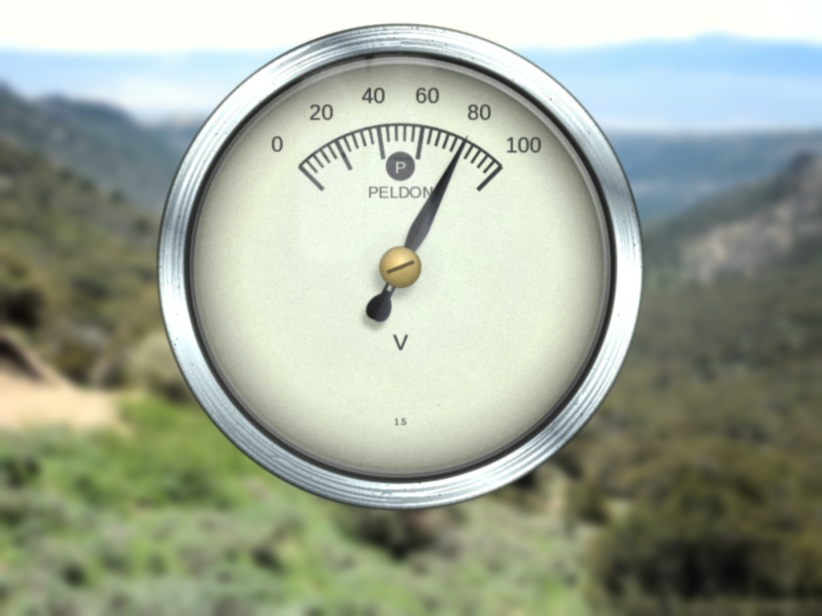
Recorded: 80 V
